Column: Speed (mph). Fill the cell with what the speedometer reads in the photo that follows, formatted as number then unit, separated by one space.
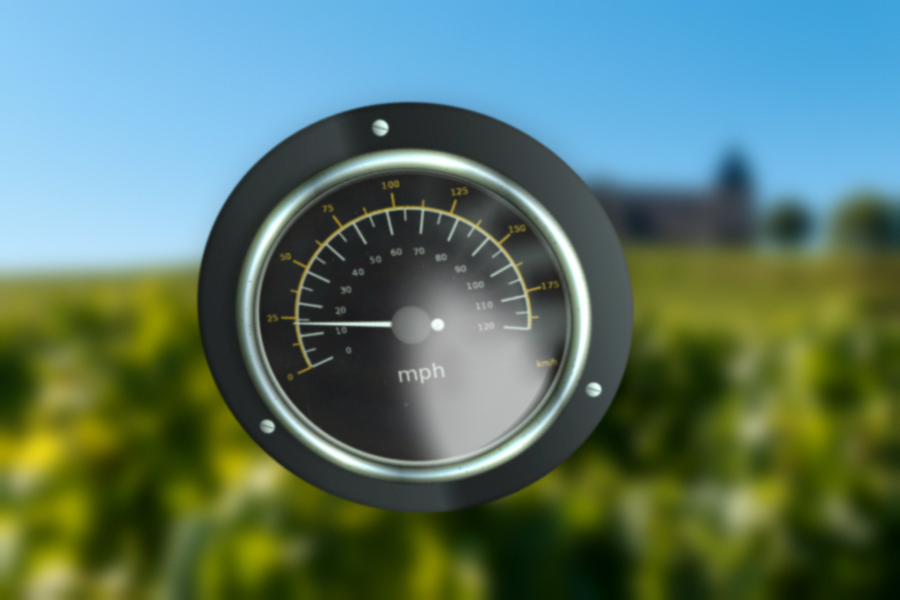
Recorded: 15 mph
